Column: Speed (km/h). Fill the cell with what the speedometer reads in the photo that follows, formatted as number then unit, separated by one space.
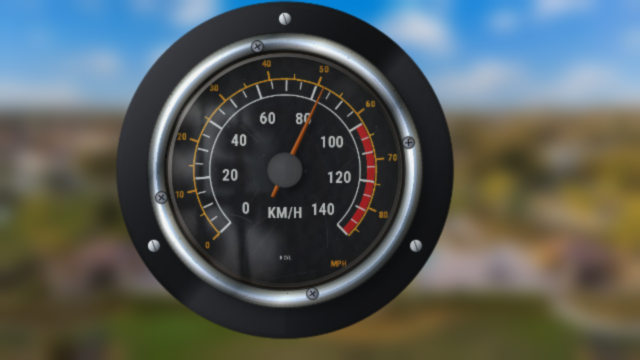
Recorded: 82.5 km/h
